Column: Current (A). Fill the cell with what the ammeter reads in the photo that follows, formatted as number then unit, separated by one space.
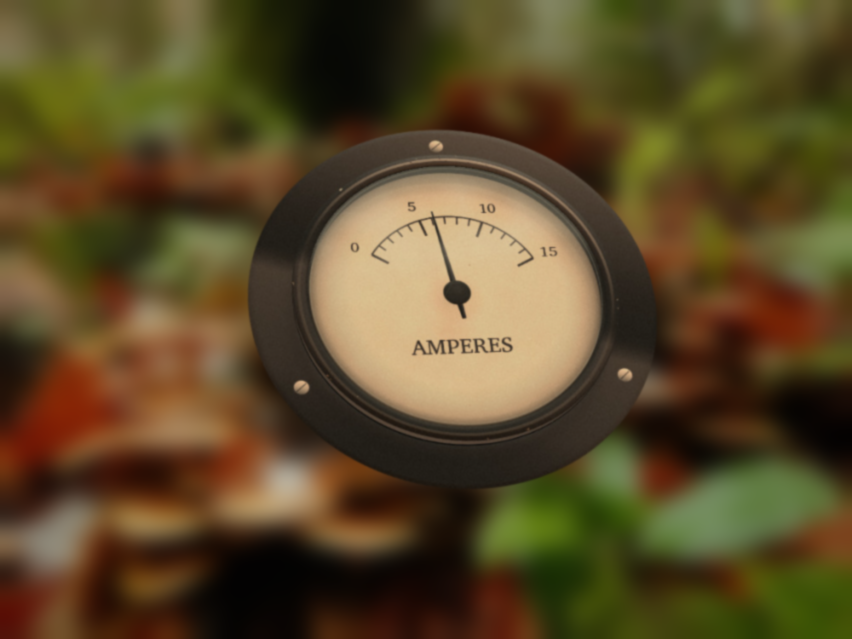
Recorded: 6 A
